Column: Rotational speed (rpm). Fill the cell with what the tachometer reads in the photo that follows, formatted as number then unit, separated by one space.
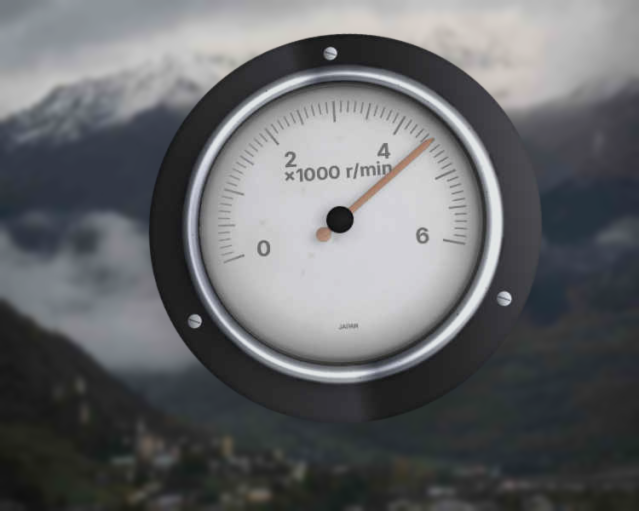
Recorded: 4500 rpm
